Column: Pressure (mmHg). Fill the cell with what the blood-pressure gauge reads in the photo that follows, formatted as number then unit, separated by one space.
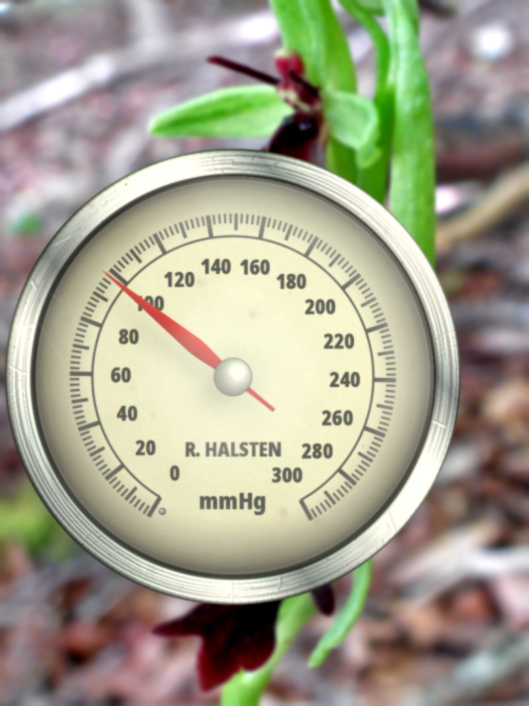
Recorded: 98 mmHg
